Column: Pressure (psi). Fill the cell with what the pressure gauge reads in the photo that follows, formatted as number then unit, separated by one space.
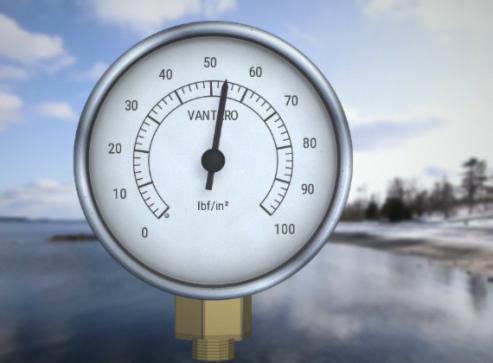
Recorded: 54 psi
